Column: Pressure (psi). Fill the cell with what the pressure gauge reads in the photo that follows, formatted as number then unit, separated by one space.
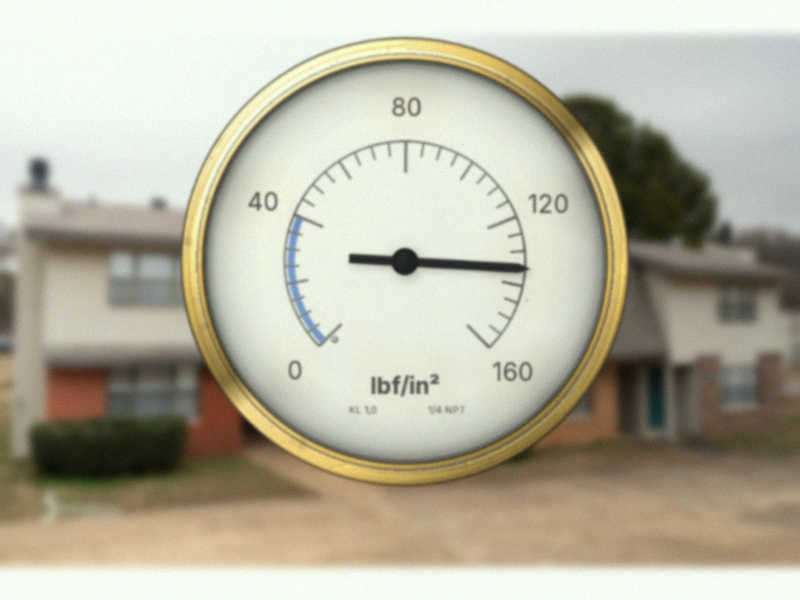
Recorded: 135 psi
